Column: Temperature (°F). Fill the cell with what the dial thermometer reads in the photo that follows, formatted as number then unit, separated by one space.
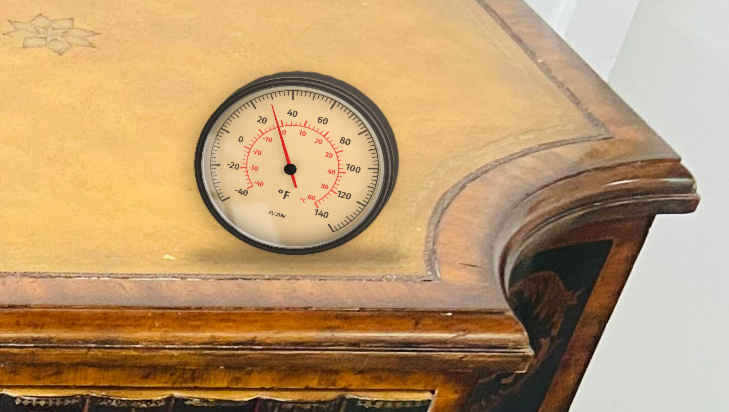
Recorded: 30 °F
